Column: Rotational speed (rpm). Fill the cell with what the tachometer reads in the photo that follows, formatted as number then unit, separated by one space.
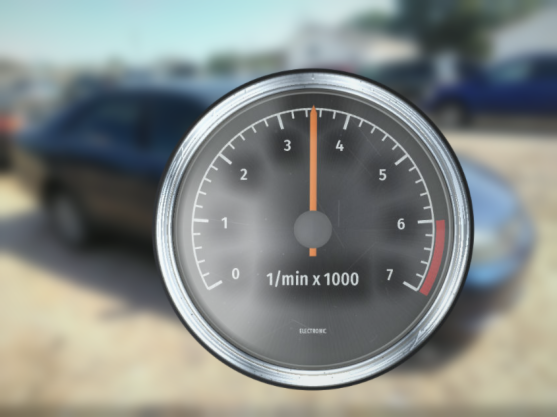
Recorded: 3500 rpm
